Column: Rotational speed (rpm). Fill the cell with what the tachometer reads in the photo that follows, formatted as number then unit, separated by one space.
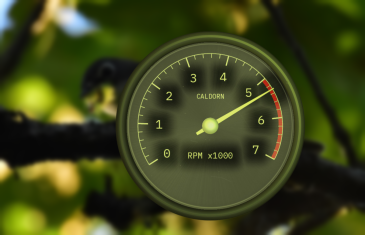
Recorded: 5300 rpm
